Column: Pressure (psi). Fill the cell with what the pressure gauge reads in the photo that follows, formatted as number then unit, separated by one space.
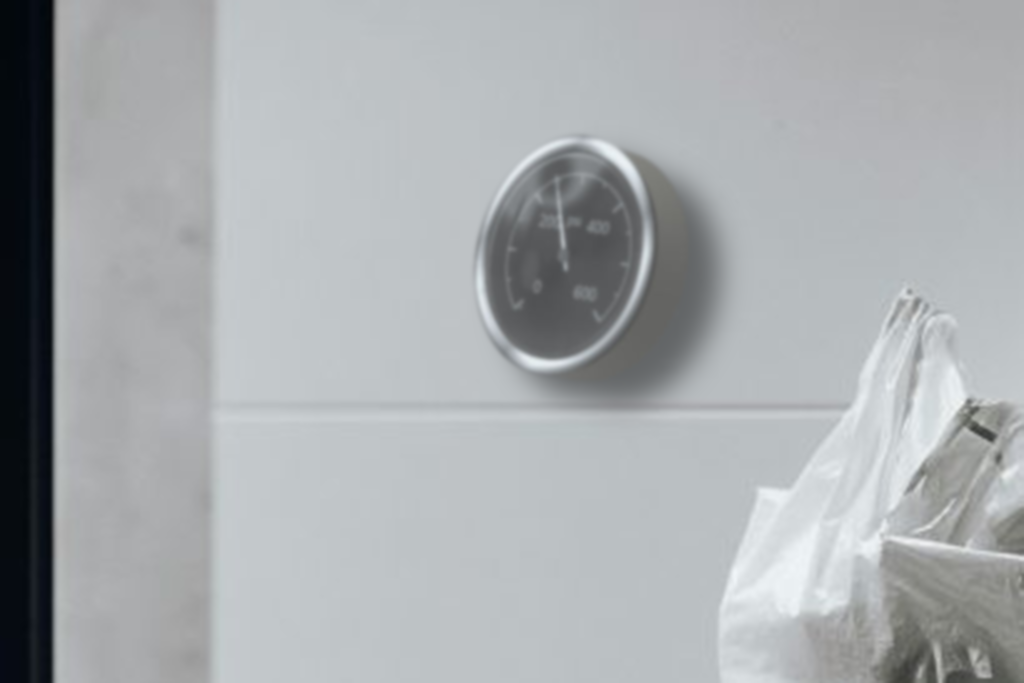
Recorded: 250 psi
